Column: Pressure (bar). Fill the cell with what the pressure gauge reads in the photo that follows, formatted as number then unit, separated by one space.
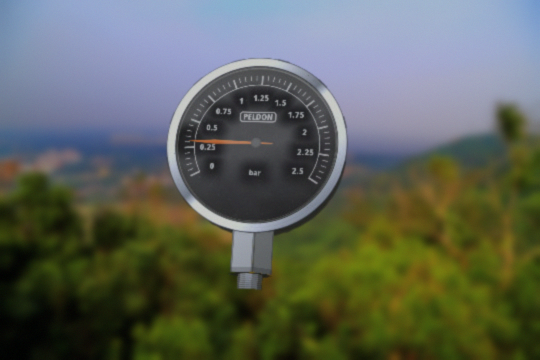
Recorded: 0.3 bar
